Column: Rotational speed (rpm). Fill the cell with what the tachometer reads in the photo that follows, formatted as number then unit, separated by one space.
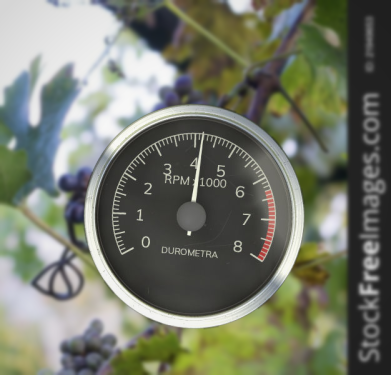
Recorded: 4200 rpm
